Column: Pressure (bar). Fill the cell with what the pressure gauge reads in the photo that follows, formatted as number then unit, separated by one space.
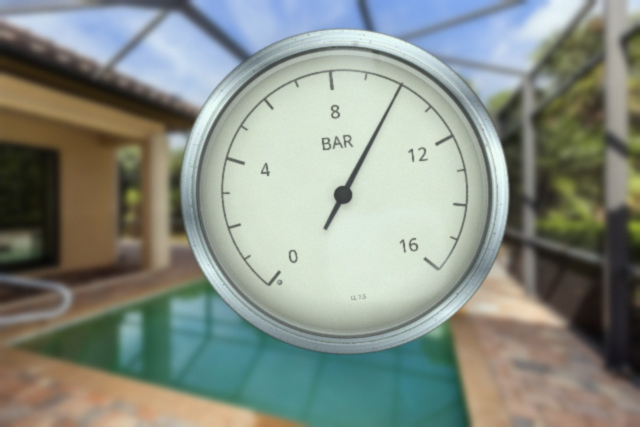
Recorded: 10 bar
